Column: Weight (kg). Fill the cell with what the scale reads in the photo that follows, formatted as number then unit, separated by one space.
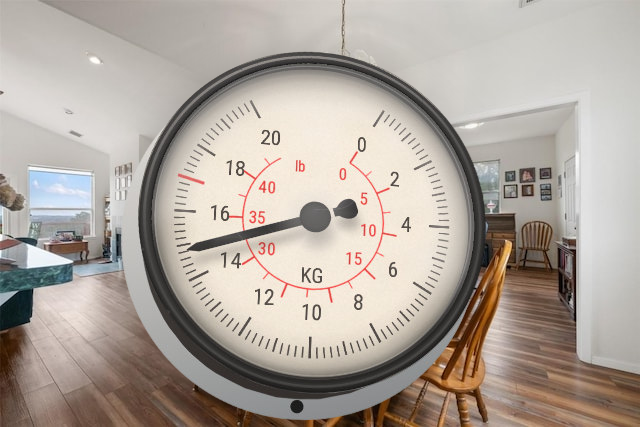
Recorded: 14.8 kg
